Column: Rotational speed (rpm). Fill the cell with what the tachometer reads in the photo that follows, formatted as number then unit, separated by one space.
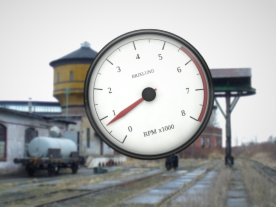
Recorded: 750 rpm
